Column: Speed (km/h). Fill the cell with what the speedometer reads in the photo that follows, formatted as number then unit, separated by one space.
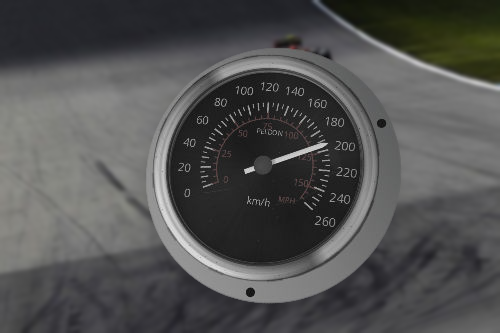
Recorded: 195 km/h
